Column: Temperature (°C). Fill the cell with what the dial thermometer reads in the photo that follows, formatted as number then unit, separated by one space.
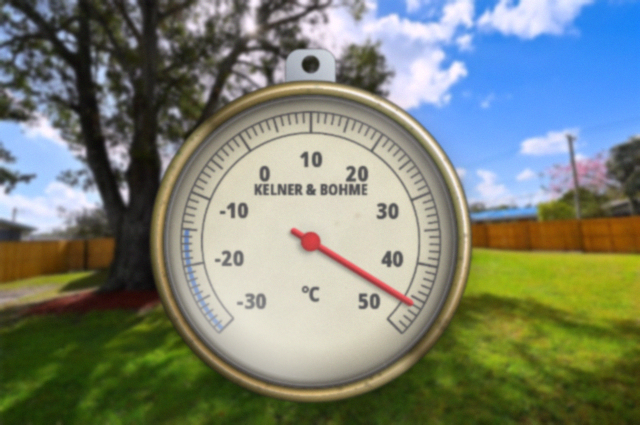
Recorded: 46 °C
